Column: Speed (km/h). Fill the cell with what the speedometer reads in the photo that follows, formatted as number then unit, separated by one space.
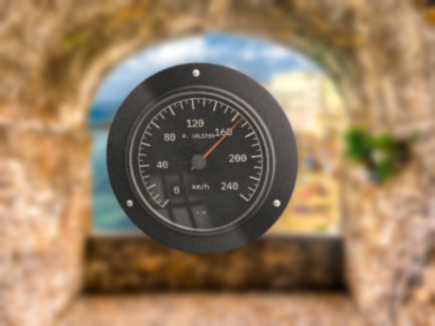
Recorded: 165 km/h
